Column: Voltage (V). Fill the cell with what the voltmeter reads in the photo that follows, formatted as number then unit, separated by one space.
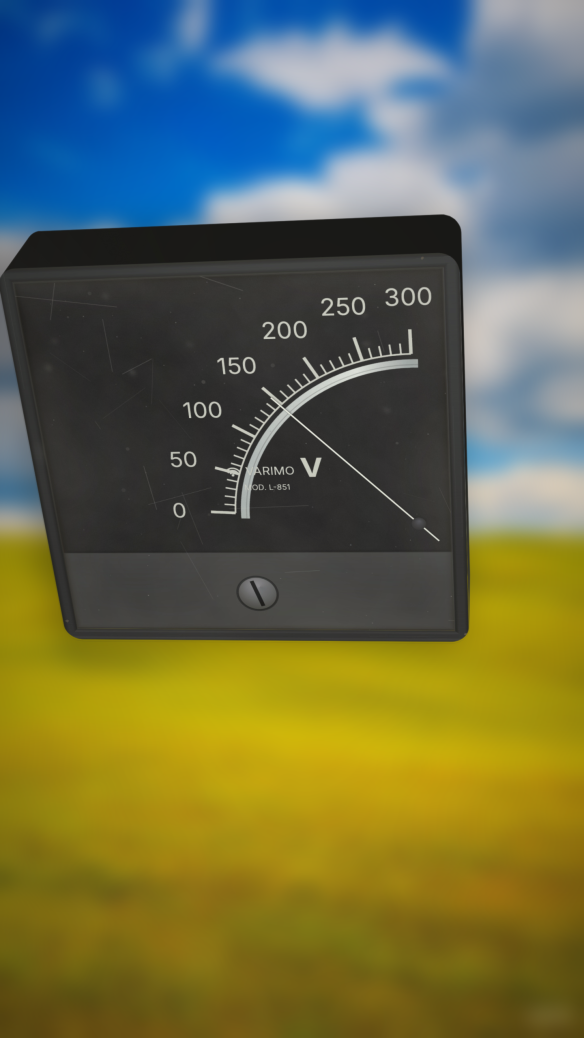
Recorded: 150 V
